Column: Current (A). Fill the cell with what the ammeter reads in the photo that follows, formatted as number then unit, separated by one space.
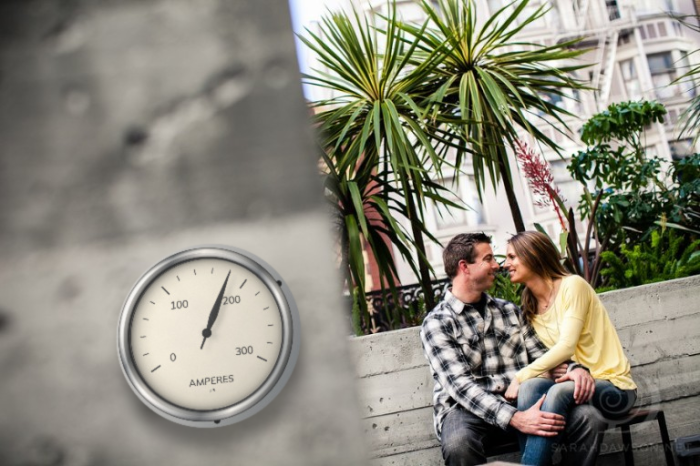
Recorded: 180 A
